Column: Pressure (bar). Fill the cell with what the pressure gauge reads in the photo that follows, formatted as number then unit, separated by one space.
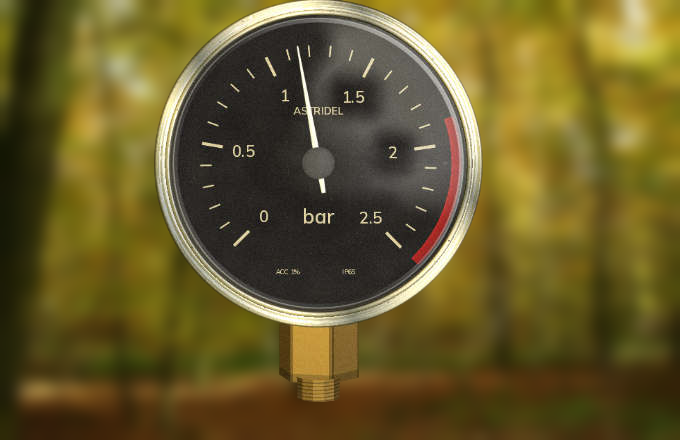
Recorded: 1.15 bar
